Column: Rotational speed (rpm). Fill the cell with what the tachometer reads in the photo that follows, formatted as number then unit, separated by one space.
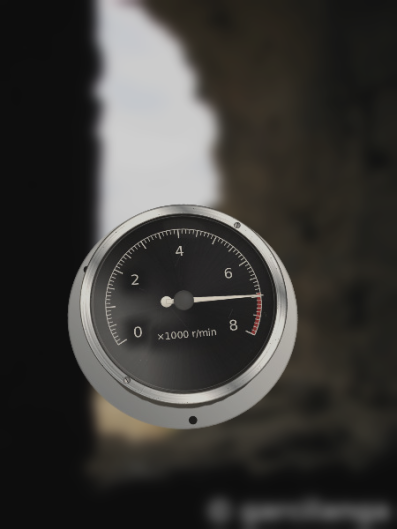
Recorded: 7000 rpm
